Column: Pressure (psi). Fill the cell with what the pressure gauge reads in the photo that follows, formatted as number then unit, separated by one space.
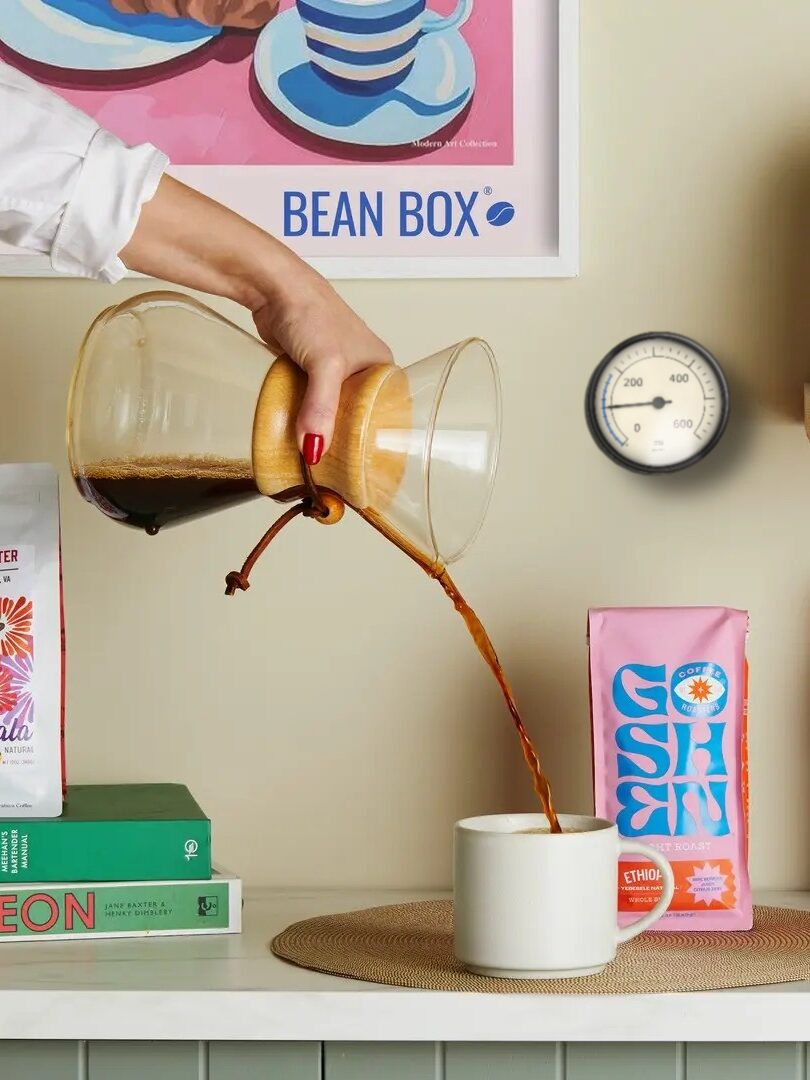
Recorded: 100 psi
